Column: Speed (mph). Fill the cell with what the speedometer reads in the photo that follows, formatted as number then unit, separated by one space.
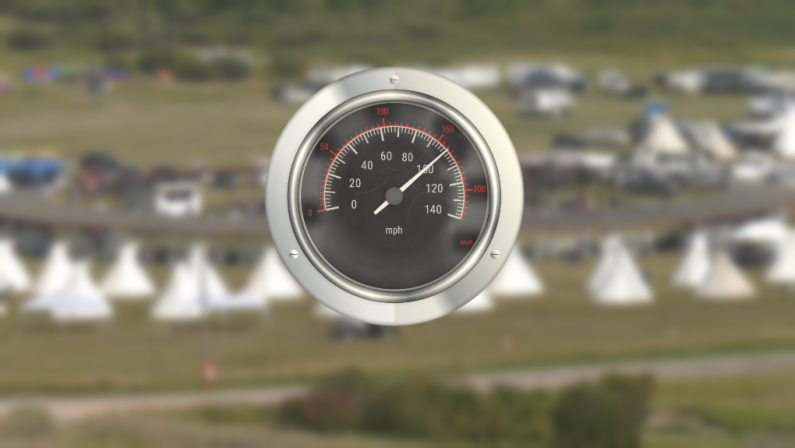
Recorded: 100 mph
